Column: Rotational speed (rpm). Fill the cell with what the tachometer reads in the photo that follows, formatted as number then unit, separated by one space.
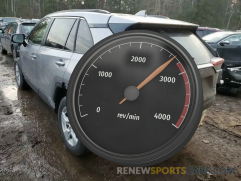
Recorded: 2700 rpm
